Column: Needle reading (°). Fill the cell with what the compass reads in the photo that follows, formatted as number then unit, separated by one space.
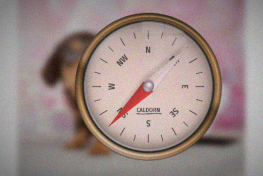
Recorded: 225 °
